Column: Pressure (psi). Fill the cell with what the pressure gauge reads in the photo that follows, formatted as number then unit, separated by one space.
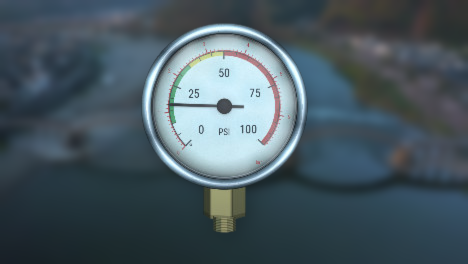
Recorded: 17.5 psi
